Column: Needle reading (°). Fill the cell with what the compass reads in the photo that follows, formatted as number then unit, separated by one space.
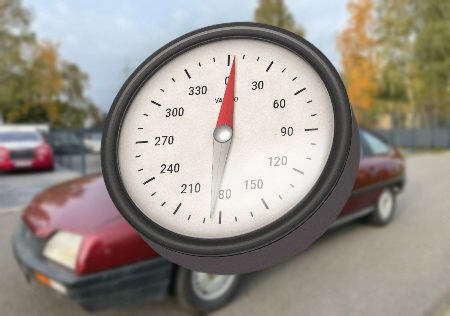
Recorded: 5 °
